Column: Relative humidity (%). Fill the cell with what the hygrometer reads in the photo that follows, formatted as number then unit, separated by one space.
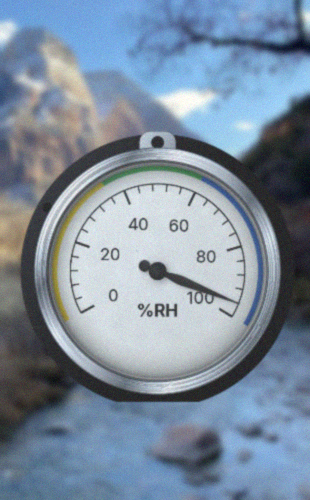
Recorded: 96 %
